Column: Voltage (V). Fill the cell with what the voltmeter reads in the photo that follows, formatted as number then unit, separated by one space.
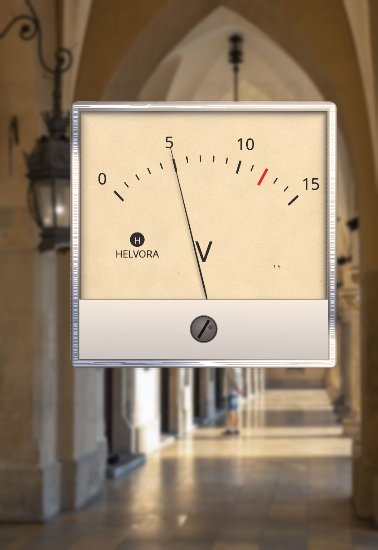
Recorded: 5 V
